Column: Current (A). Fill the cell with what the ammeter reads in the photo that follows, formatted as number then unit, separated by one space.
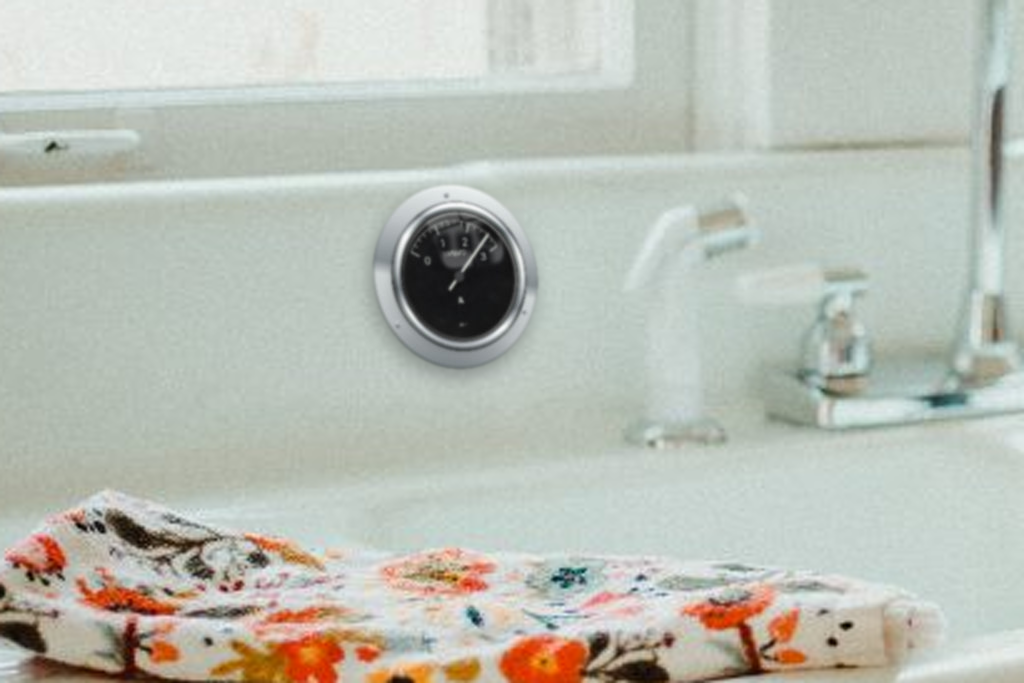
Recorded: 2.6 A
